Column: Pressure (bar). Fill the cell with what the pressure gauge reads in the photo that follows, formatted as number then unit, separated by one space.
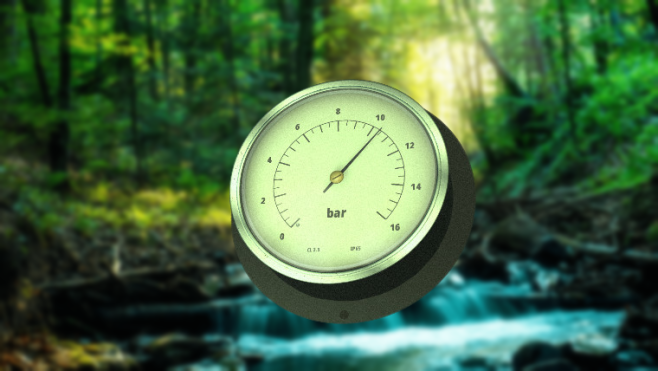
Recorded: 10.5 bar
